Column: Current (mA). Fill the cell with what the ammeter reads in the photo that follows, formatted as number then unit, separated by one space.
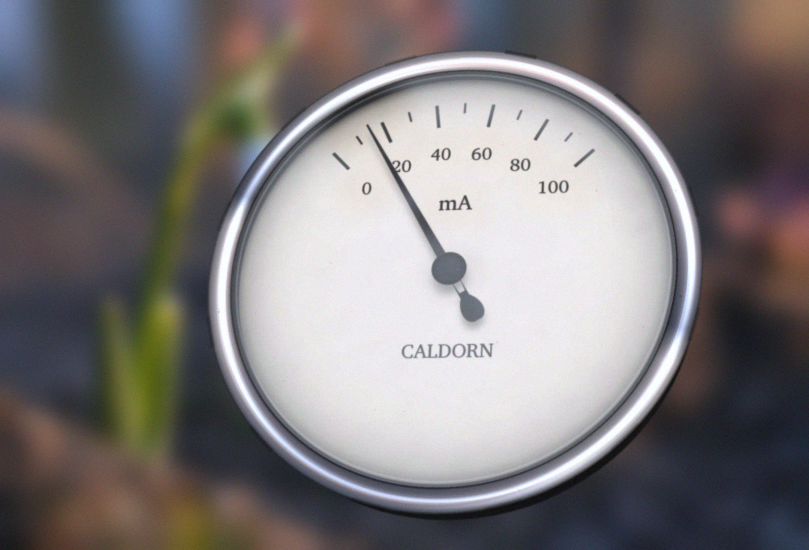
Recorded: 15 mA
